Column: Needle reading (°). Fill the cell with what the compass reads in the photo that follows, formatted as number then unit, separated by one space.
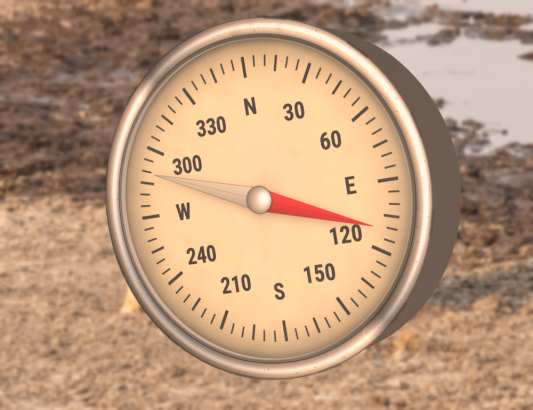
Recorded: 110 °
